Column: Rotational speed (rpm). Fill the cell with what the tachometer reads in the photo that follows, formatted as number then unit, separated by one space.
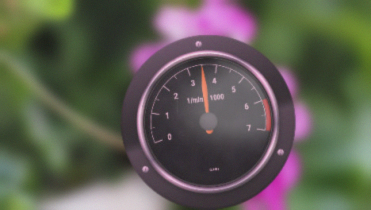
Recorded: 3500 rpm
